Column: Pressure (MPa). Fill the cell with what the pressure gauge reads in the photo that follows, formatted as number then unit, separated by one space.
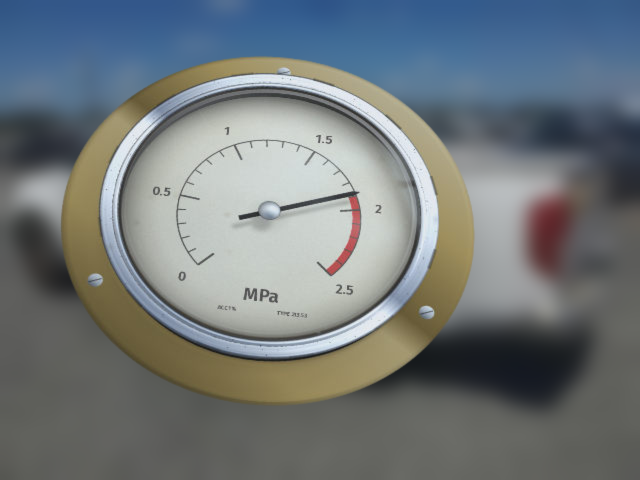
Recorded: 1.9 MPa
